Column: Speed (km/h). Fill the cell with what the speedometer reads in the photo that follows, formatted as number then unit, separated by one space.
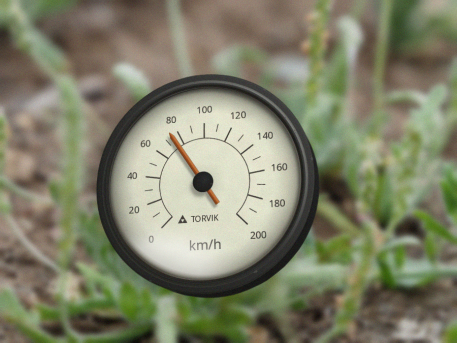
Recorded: 75 km/h
